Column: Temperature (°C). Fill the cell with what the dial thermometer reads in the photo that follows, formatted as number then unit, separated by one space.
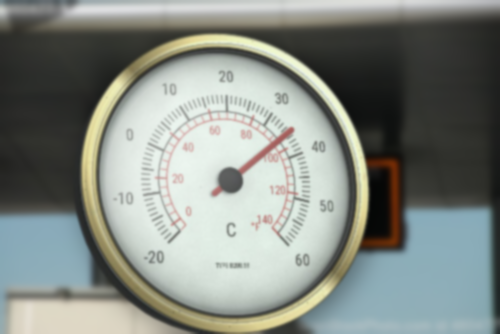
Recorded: 35 °C
